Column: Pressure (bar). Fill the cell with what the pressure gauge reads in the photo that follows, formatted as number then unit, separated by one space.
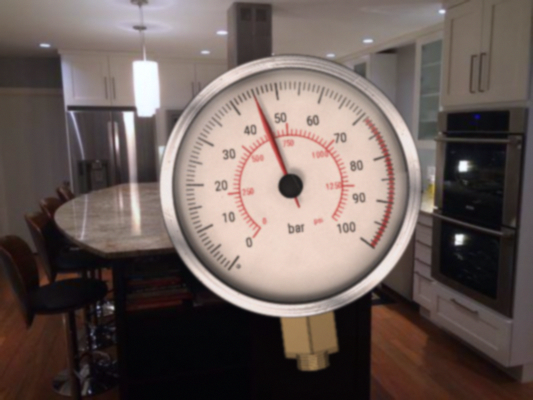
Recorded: 45 bar
